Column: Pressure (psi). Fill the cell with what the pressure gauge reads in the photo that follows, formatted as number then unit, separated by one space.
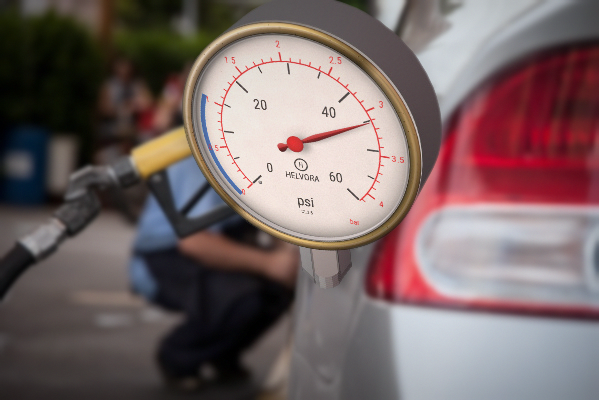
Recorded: 45 psi
